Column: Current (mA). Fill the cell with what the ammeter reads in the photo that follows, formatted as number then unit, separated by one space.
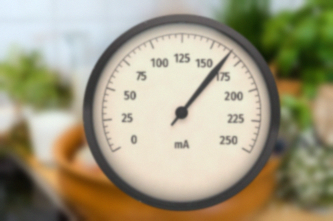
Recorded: 165 mA
